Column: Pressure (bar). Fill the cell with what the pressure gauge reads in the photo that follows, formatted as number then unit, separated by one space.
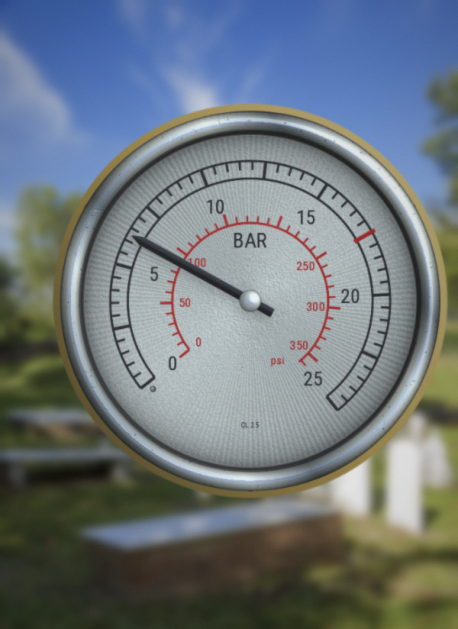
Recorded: 6.25 bar
